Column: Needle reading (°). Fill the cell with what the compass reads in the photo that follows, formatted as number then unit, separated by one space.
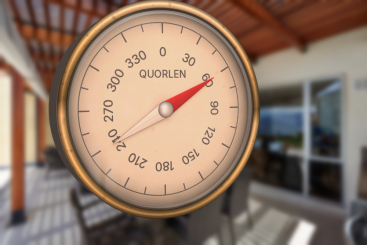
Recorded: 60 °
